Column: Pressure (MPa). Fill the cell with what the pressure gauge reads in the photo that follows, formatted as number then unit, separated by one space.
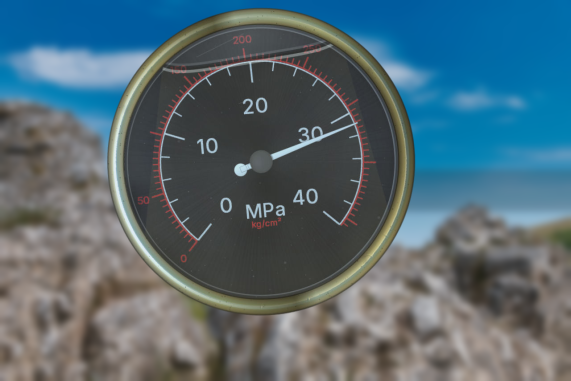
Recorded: 31 MPa
